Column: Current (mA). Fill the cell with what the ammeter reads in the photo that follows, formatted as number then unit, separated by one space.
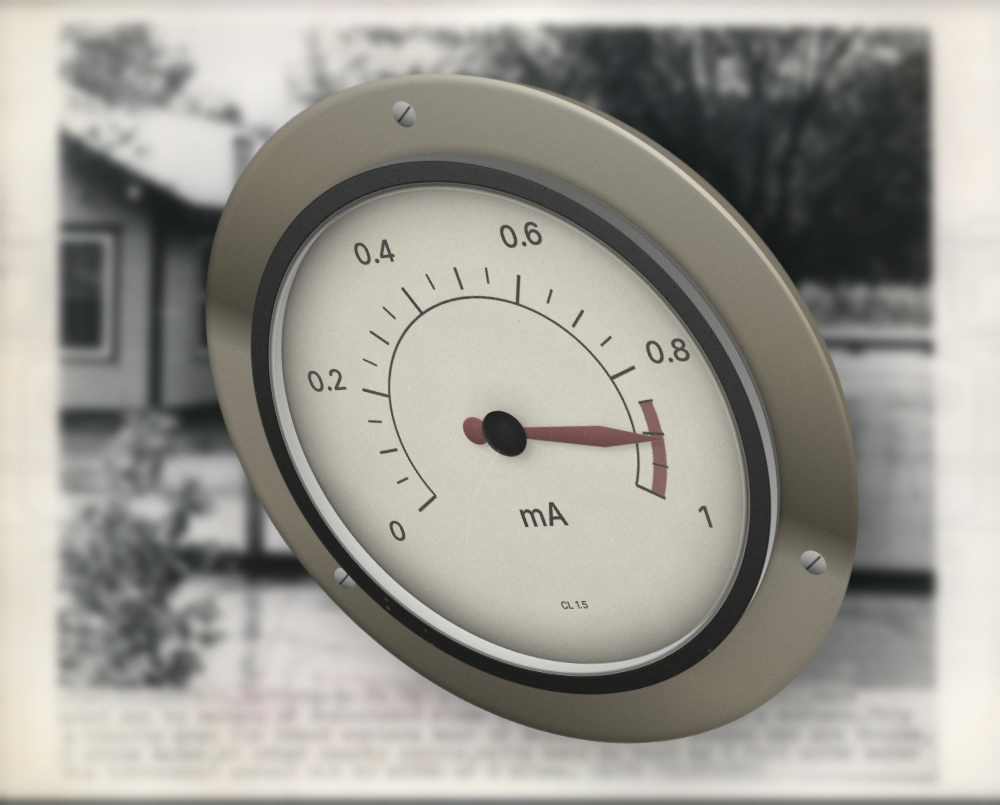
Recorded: 0.9 mA
